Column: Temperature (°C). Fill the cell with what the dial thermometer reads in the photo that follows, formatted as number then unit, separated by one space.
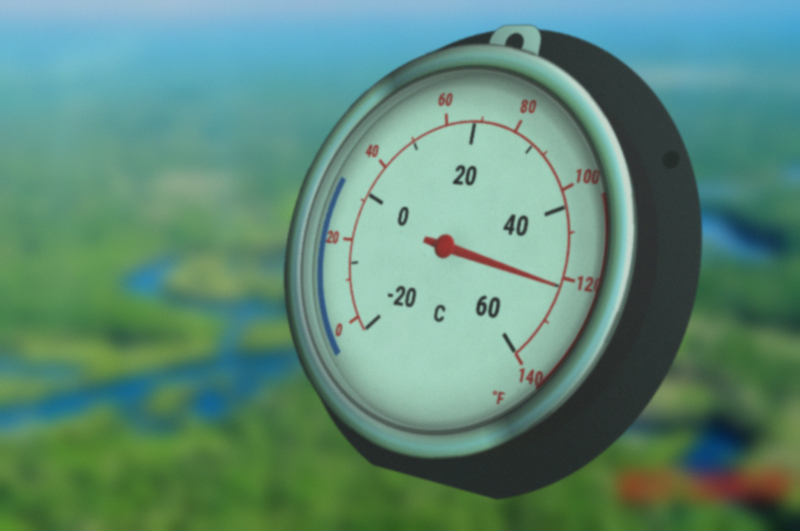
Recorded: 50 °C
